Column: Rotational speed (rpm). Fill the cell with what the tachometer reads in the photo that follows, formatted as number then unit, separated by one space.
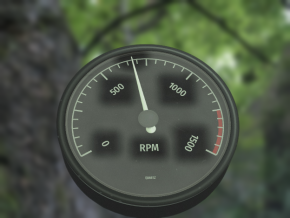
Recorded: 675 rpm
